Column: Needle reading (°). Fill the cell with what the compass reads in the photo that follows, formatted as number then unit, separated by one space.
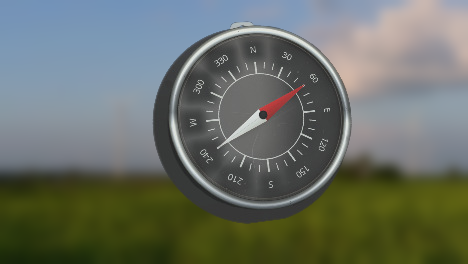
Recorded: 60 °
